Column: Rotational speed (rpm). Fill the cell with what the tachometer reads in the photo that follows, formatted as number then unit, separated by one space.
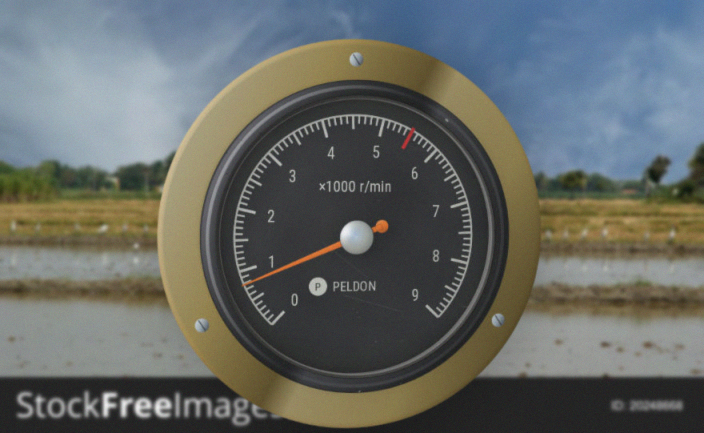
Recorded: 800 rpm
